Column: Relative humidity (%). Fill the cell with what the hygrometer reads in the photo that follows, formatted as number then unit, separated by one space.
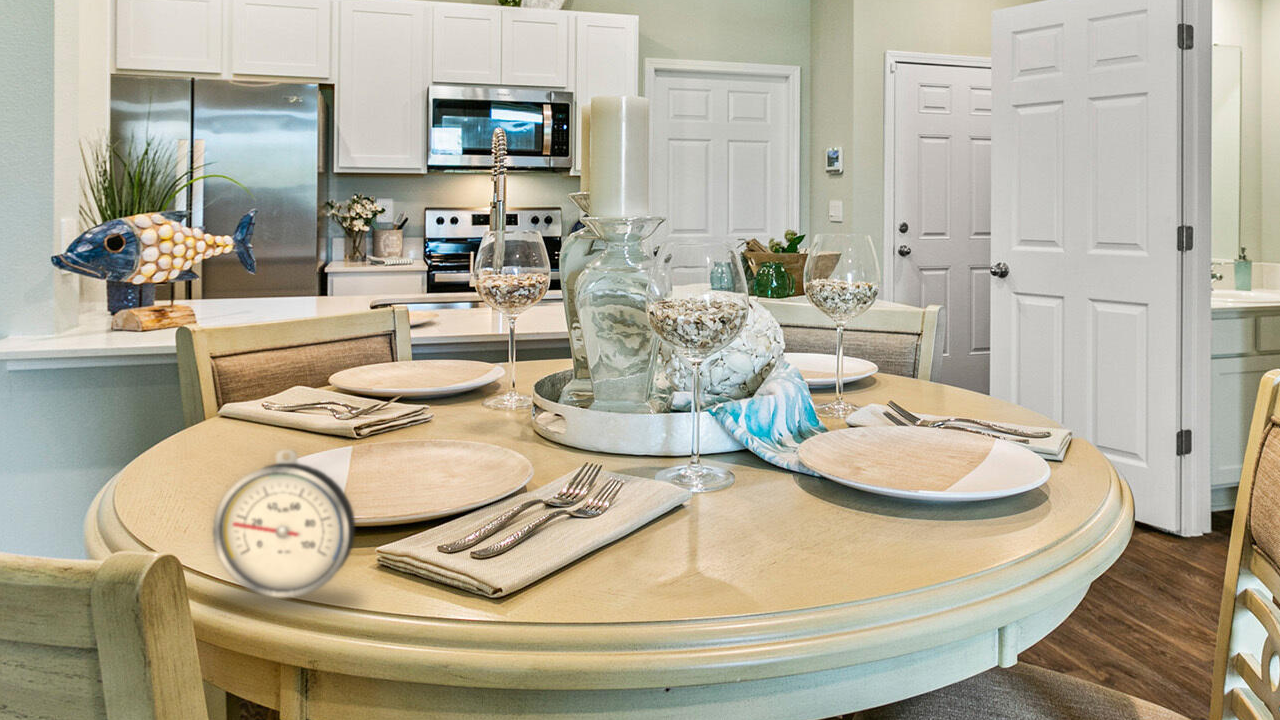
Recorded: 16 %
